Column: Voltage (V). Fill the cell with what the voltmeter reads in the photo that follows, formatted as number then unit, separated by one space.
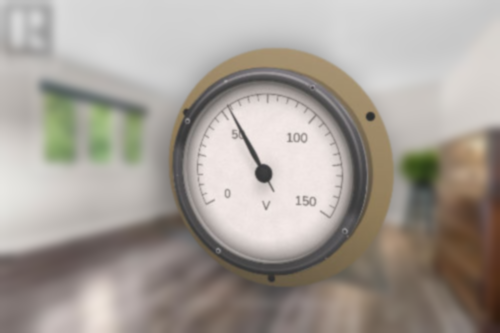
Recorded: 55 V
